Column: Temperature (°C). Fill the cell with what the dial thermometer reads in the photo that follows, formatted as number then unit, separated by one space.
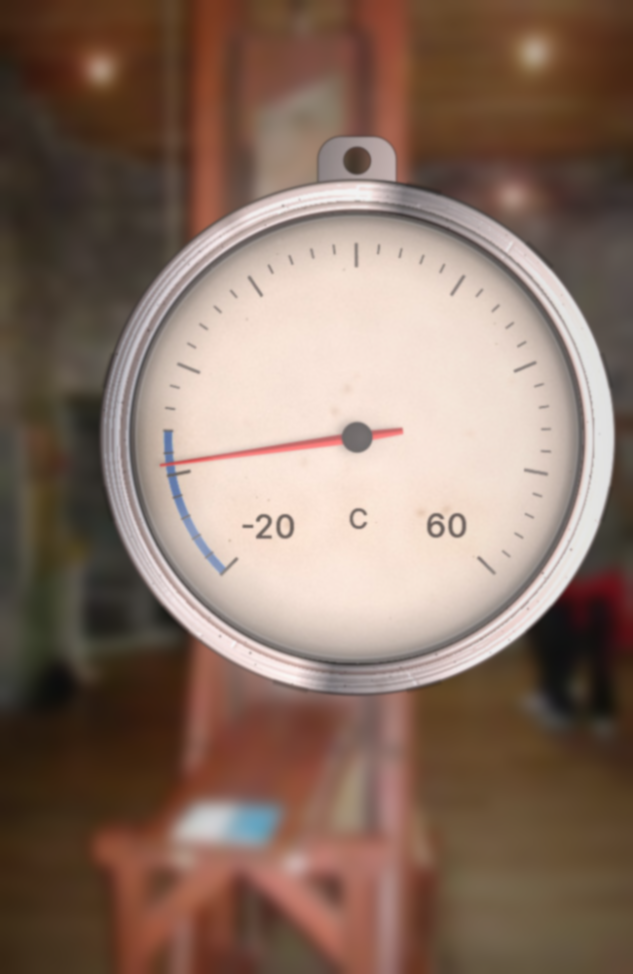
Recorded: -9 °C
